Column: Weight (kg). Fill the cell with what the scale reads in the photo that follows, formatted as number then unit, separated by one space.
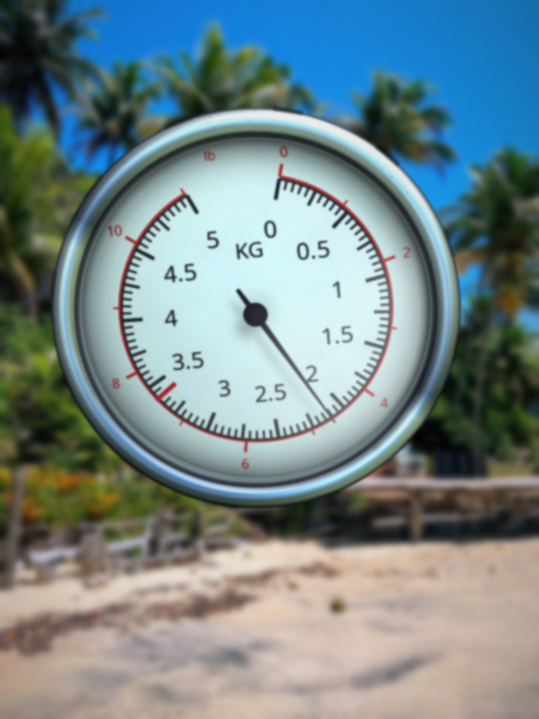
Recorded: 2.1 kg
